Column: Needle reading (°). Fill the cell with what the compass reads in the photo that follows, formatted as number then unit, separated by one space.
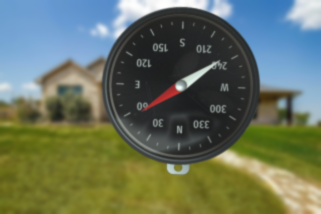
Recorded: 55 °
